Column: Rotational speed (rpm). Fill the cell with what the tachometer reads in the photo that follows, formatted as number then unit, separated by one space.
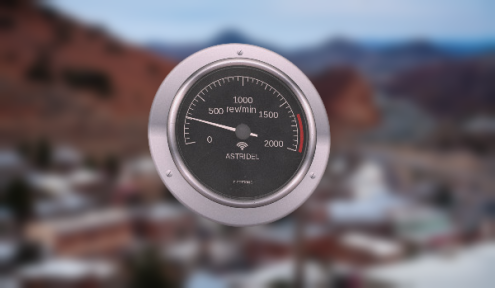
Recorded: 250 rpm
